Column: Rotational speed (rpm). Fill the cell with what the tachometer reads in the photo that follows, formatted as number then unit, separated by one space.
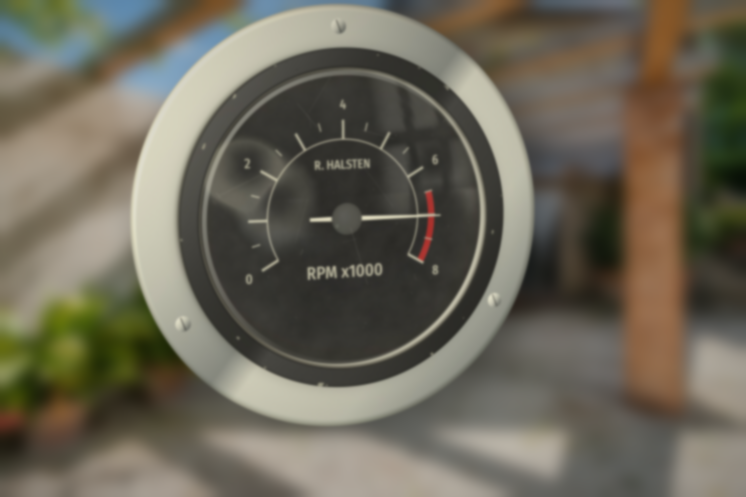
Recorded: 7000 rpm
